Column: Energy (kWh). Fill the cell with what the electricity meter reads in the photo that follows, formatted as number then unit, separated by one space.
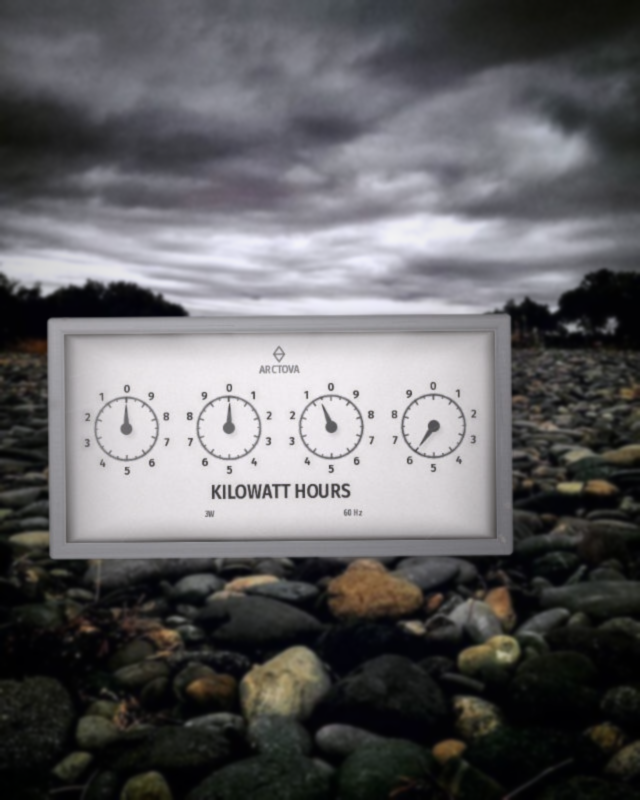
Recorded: 6 kWh
